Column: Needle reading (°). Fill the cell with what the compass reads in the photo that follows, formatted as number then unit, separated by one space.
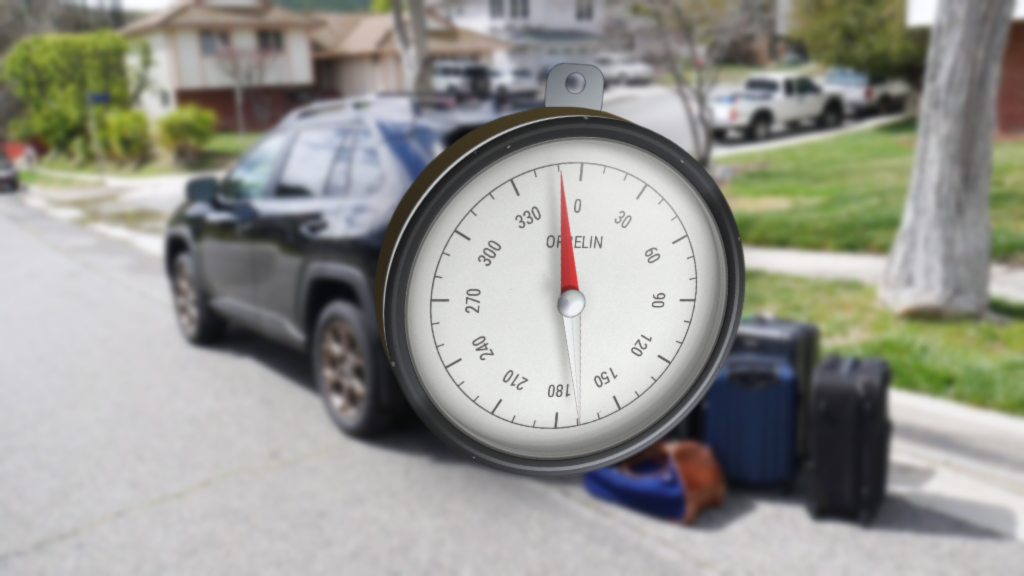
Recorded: 350 °
